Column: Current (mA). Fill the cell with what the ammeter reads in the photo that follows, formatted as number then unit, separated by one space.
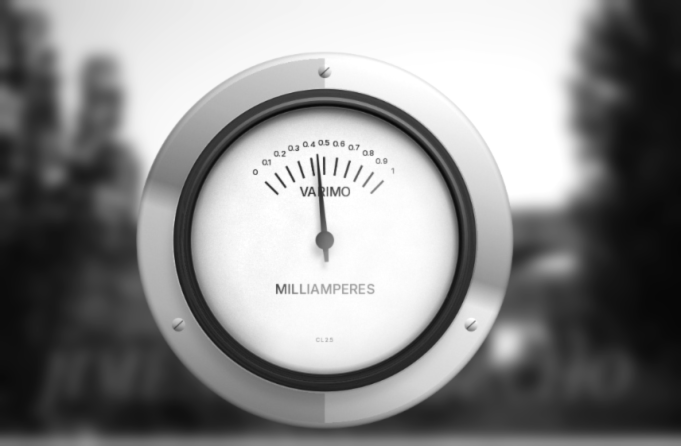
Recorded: 0.45 mA
